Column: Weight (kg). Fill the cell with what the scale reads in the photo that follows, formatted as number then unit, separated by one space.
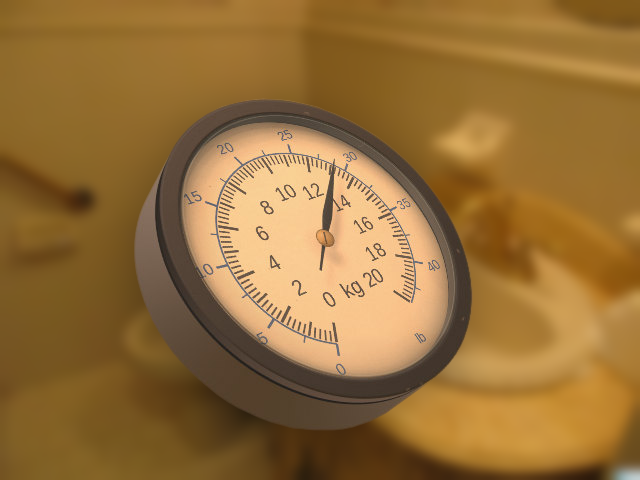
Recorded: 13 kg
